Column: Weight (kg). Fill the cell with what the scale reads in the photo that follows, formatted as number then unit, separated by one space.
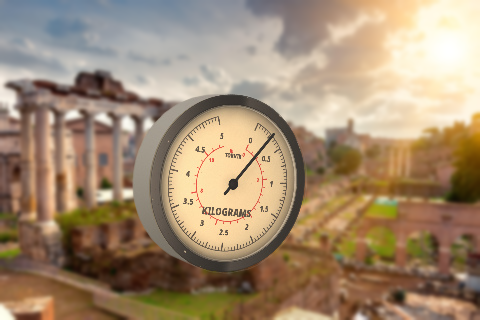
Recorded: 0.25 kg
